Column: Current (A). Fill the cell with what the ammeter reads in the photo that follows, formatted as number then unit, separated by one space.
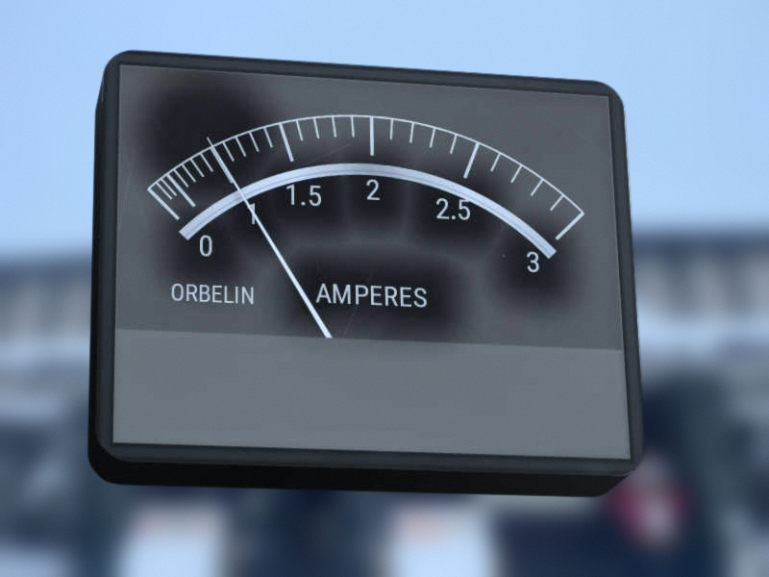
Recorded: 1 A
